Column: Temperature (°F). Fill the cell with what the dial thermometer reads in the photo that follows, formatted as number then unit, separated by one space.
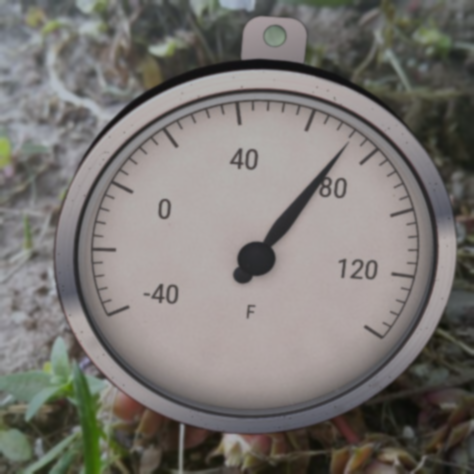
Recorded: 72 °F
